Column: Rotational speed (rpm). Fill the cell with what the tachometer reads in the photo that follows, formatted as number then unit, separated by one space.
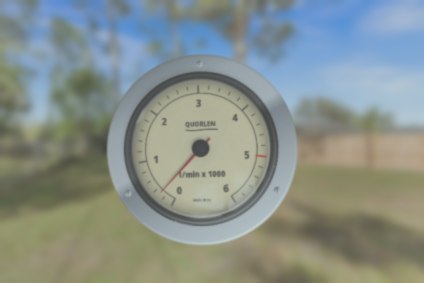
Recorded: 300 rpm
